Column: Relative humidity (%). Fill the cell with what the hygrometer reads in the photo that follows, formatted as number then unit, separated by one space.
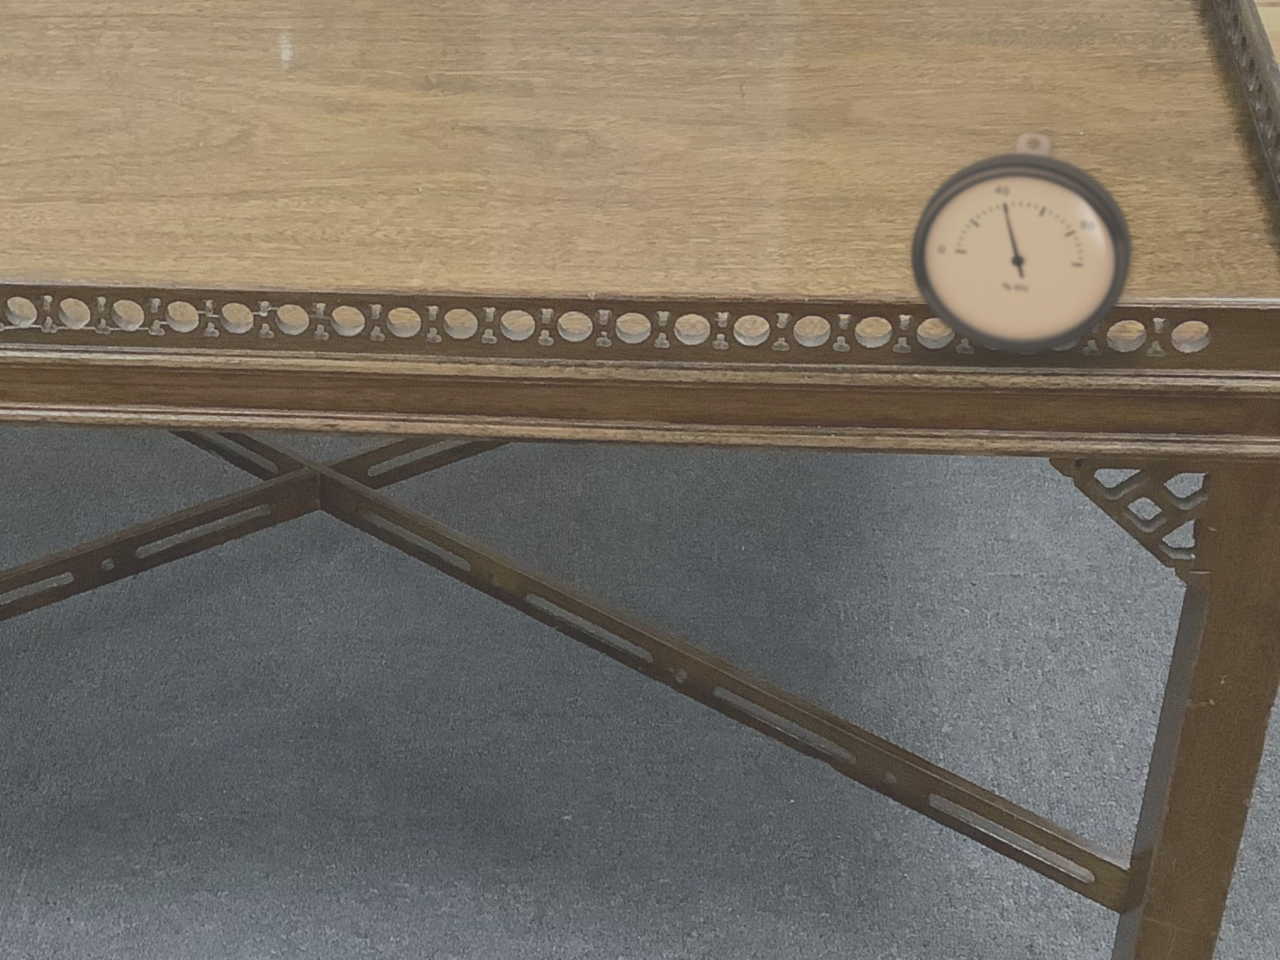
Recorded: 40 %
